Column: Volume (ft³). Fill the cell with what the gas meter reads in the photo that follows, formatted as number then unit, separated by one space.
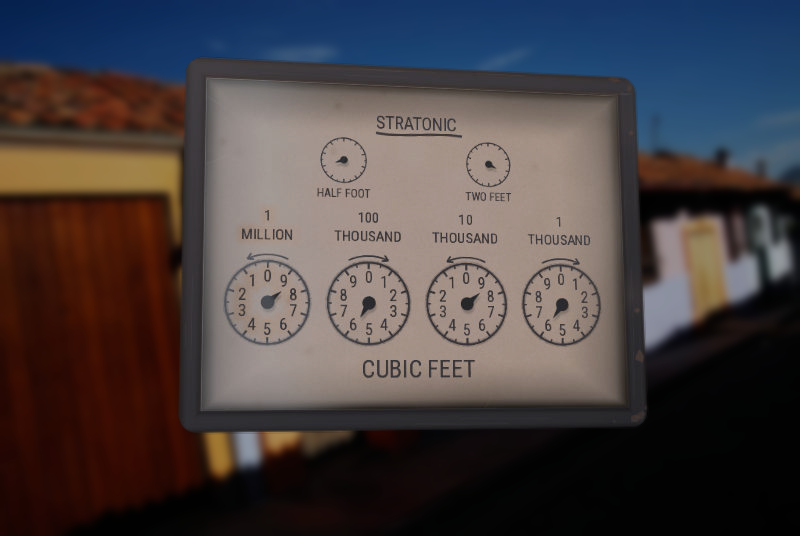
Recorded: 858600 ft³
